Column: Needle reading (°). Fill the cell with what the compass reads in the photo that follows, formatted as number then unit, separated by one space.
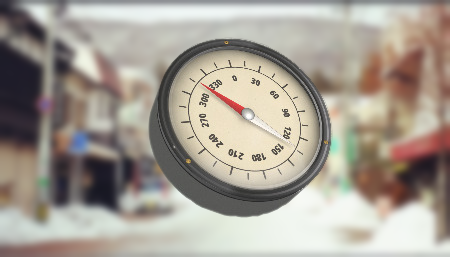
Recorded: 315 °
